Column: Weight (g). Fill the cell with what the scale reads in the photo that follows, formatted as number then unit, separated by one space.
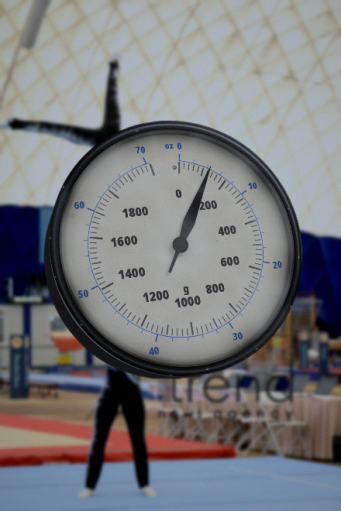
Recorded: 120 g
